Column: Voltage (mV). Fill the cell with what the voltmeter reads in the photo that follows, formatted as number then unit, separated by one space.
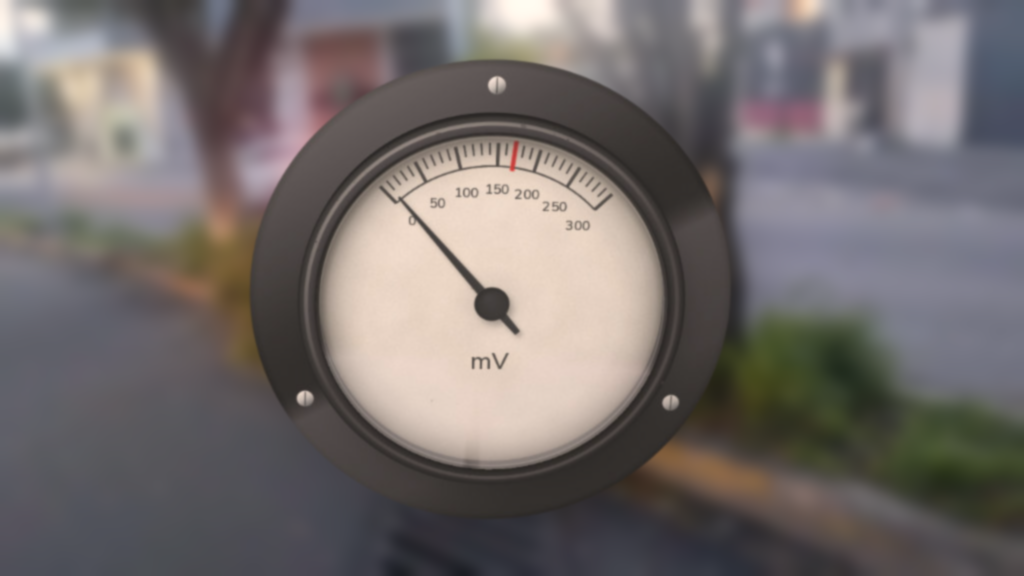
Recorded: 10 mV
